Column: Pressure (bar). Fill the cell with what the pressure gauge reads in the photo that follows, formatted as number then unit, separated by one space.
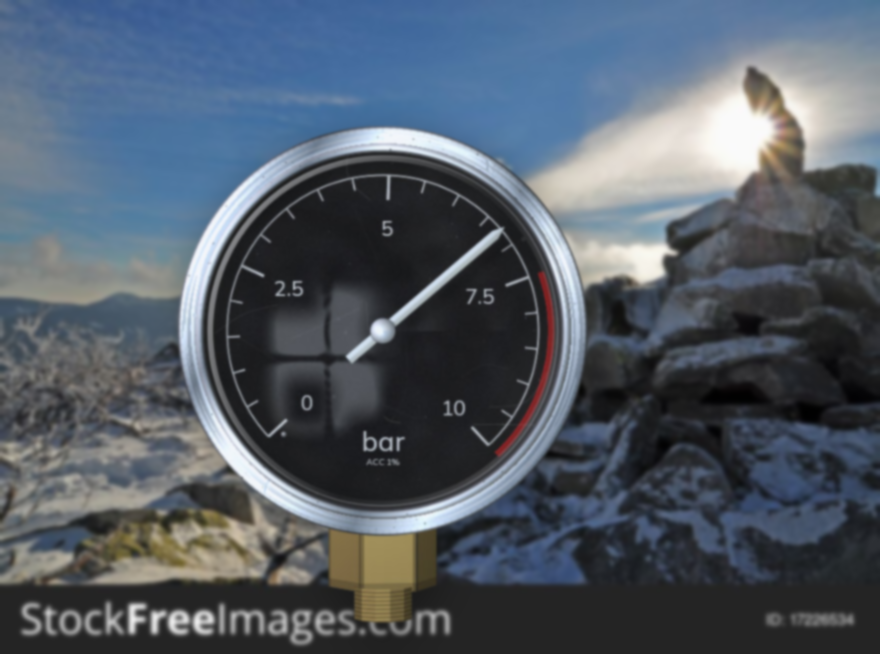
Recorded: 6.75 bar
